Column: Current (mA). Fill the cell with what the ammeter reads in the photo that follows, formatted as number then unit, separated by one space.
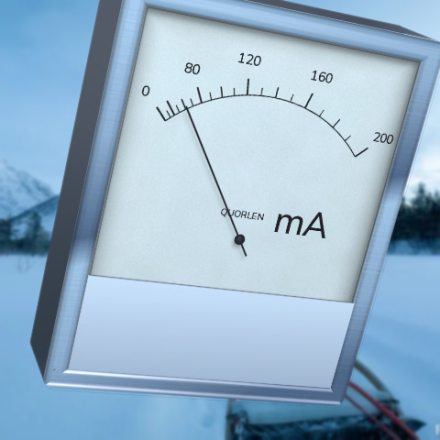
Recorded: 60 mA
